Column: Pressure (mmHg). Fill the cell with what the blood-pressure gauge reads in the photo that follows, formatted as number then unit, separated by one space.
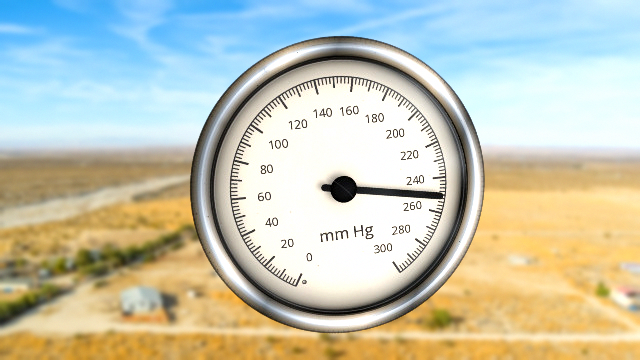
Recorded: 250 mmHg
